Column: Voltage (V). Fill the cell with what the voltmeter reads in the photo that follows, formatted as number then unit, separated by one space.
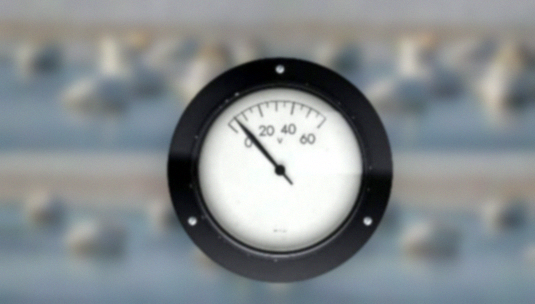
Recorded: 5 V
